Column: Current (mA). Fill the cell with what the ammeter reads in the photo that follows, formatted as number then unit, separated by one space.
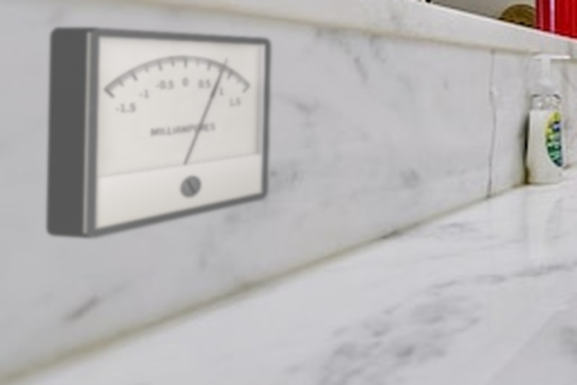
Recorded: 0.75 mA
